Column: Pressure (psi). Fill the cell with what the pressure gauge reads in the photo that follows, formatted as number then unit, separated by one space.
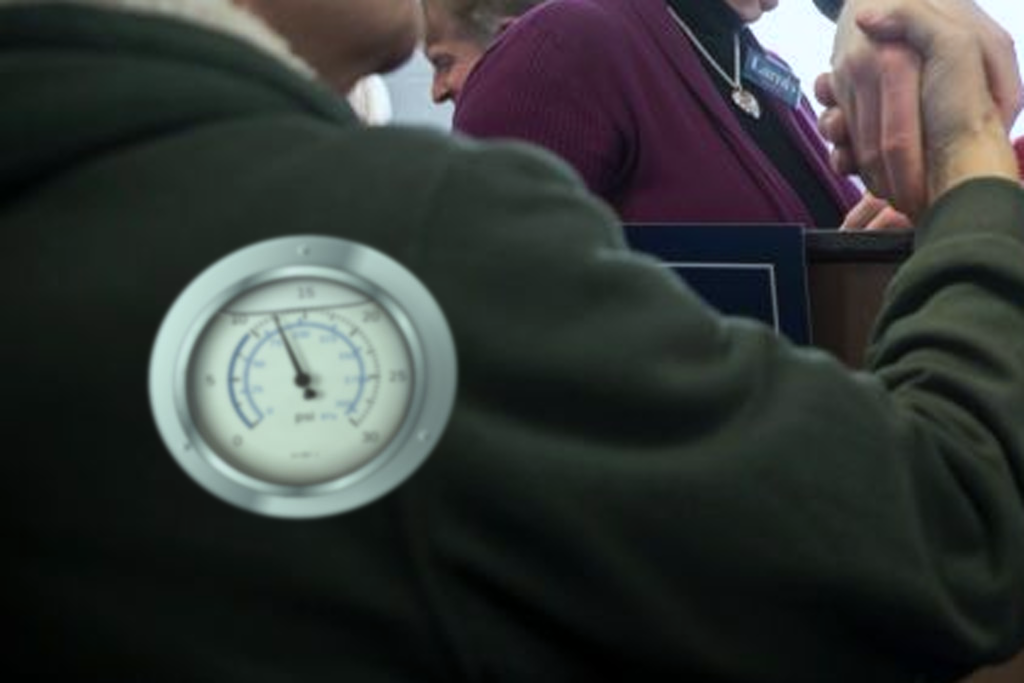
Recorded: 12.5 psi
